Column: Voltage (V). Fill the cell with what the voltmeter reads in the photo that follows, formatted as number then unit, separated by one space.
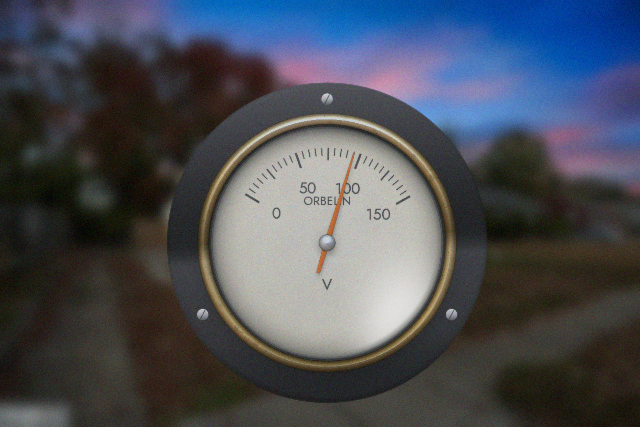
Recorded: 95 V
